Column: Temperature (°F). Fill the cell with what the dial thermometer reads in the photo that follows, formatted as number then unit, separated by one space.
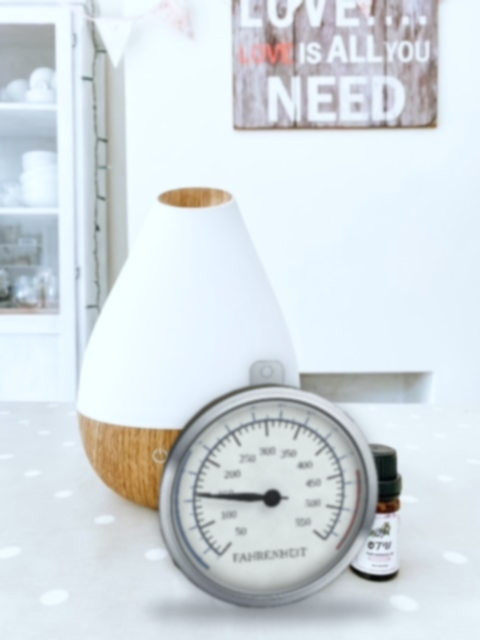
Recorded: 150 °F
